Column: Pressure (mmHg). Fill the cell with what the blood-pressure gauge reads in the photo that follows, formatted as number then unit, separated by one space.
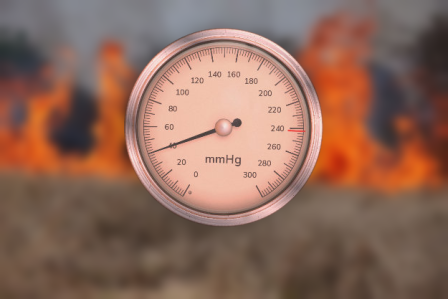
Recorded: 40 mmHg
